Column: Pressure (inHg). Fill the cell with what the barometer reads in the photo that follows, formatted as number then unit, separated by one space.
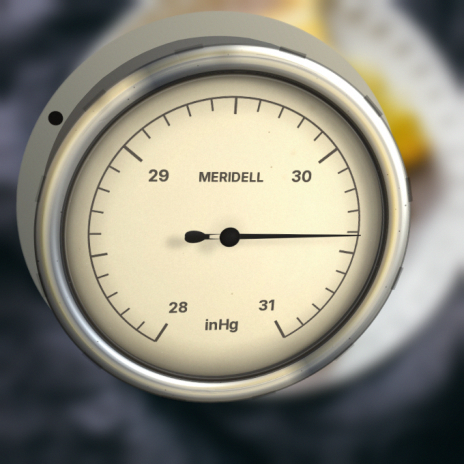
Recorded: 30.4 inHg
